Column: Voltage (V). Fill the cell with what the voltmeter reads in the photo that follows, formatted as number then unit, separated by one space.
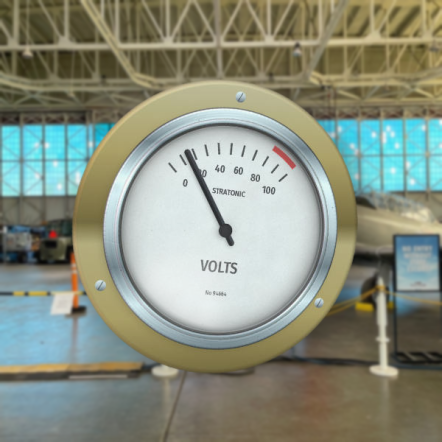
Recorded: 15 V
